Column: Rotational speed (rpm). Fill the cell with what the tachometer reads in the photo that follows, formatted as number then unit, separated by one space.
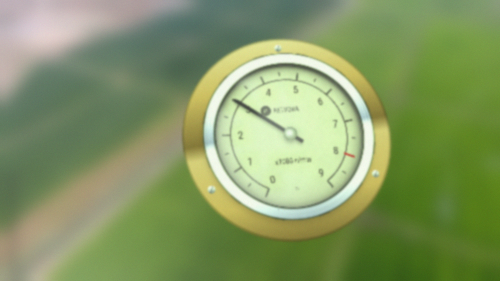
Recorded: 3000 rpm
